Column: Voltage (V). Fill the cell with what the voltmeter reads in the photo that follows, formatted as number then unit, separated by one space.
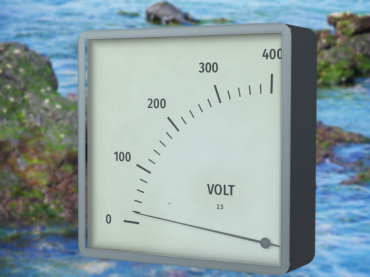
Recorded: 20 V
